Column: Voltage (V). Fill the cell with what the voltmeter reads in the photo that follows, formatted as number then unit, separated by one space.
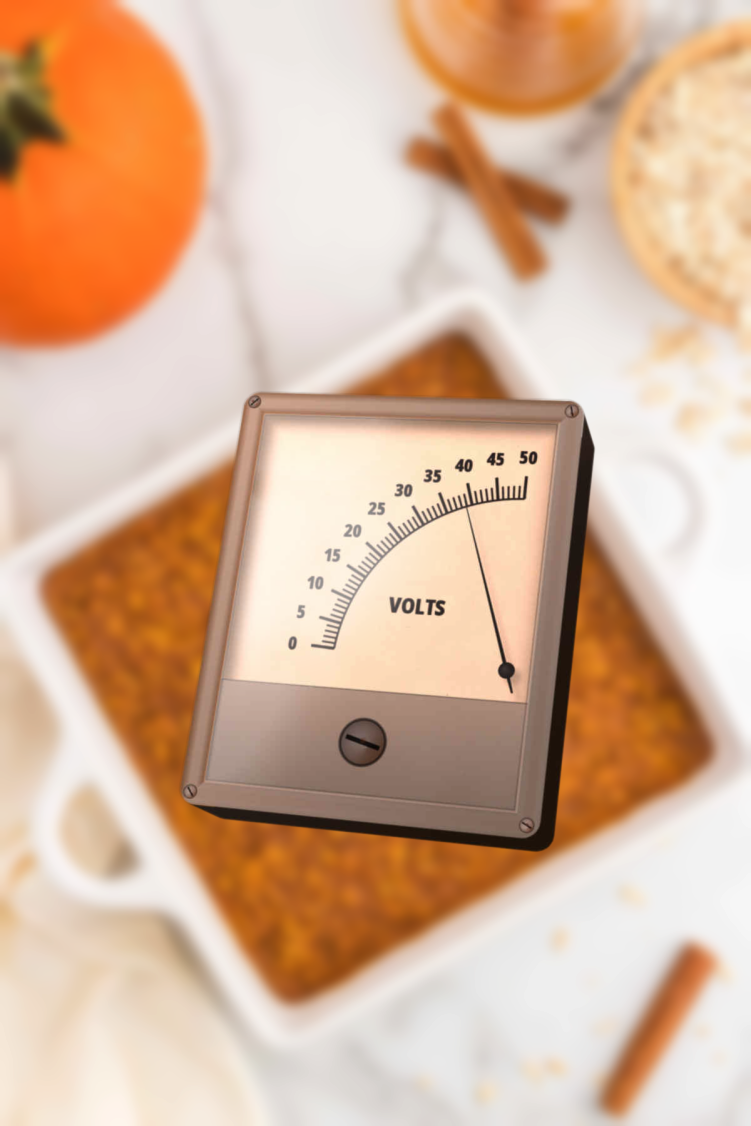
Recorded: 39 V
